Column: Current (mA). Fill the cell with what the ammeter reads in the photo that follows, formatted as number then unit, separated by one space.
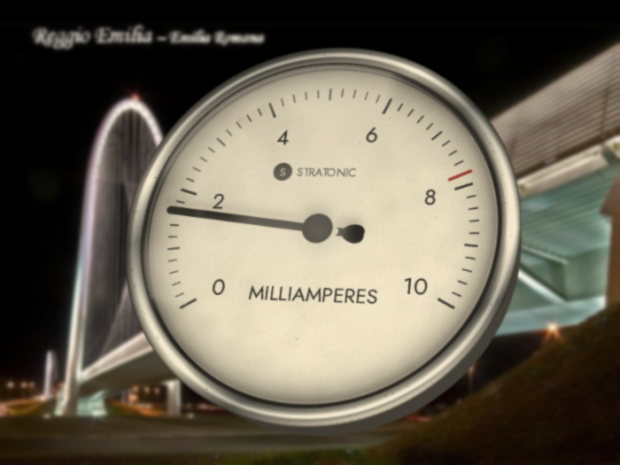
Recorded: 1.6 mA
